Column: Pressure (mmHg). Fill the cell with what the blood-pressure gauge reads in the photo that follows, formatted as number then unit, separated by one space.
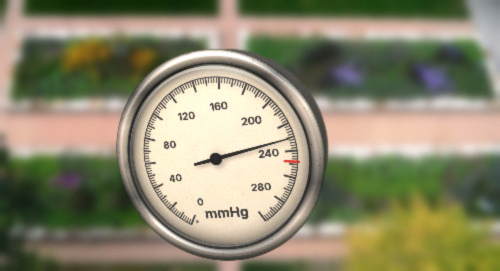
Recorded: 230 mmHg
